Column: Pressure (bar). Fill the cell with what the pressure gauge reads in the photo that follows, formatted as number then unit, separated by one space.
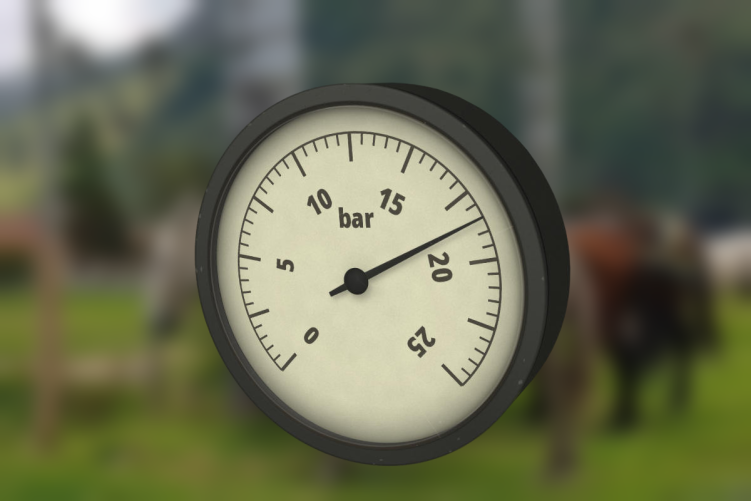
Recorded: 18.5 bar
